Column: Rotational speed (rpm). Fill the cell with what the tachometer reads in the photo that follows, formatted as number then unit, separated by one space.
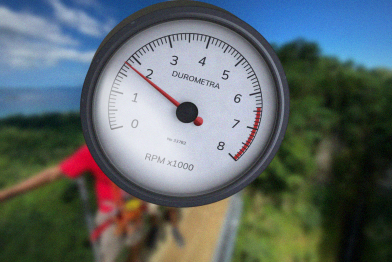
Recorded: 1800 rpm
